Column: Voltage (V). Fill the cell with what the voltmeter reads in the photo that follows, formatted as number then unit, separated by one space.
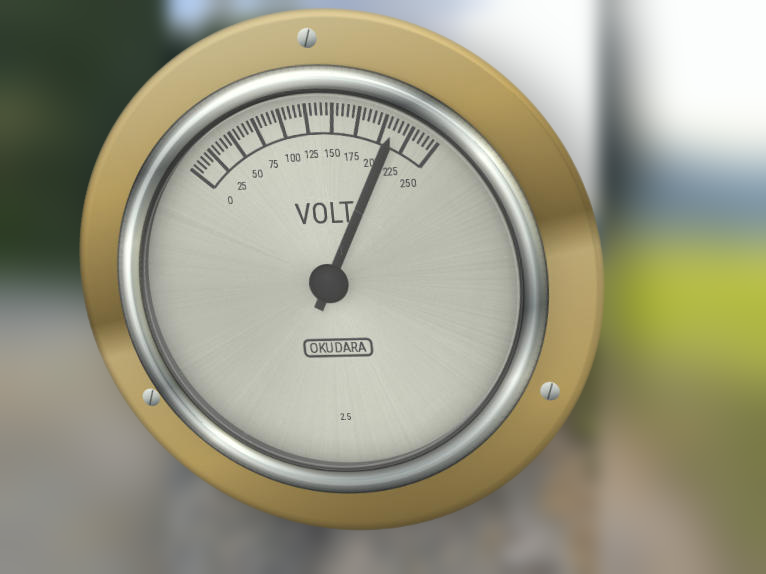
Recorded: 210 V
